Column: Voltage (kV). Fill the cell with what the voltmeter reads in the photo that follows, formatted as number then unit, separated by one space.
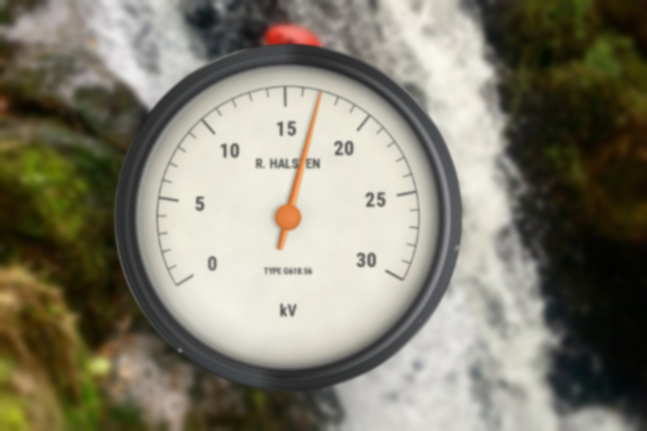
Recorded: 17 kV
